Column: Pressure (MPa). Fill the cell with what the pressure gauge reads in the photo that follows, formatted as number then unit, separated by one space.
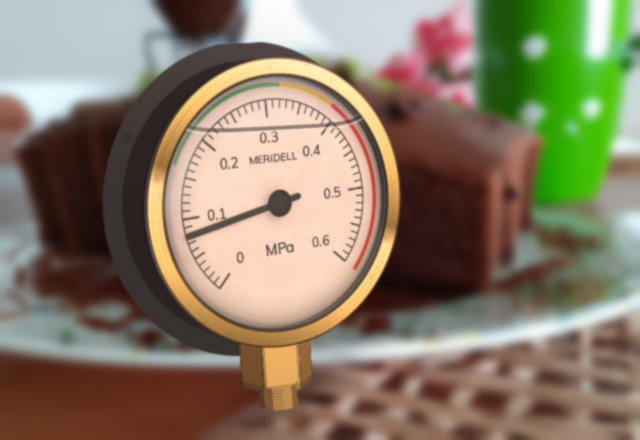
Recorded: 0.08 MPa
